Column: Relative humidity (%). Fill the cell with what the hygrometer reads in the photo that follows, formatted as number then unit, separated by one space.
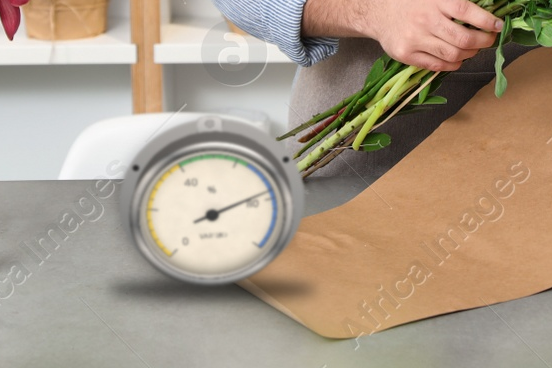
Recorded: 76 %
